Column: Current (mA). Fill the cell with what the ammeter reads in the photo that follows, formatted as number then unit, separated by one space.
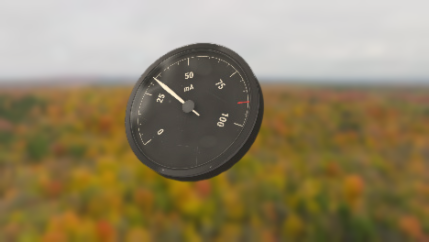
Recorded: 32.5 mA
